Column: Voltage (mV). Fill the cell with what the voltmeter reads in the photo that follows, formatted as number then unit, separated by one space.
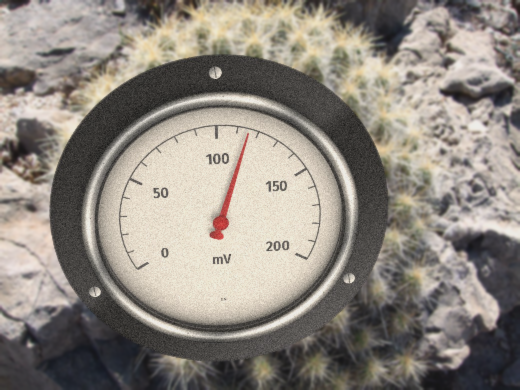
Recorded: 115 mV
